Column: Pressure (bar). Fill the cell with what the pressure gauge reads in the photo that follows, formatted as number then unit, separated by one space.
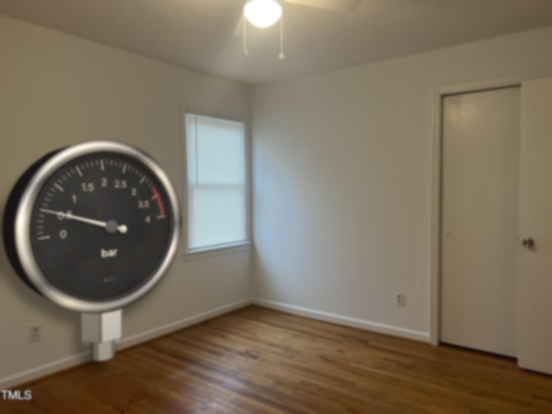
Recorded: 0.5 bar
